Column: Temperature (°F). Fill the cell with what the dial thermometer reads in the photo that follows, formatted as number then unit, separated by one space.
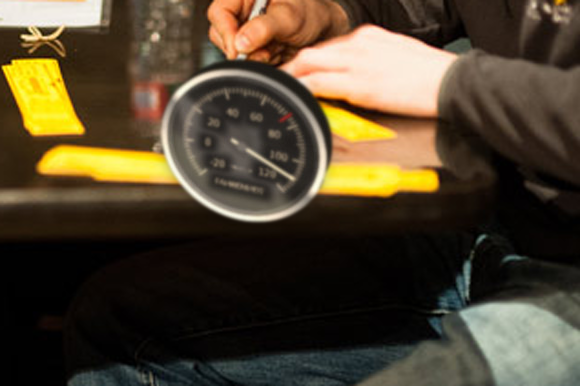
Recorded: 110 °F
